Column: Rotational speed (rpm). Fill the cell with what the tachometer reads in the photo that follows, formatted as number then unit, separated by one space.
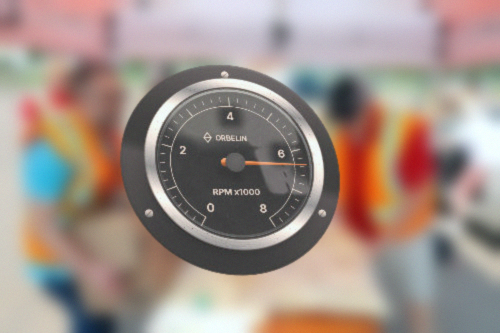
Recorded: 6400 rpm
